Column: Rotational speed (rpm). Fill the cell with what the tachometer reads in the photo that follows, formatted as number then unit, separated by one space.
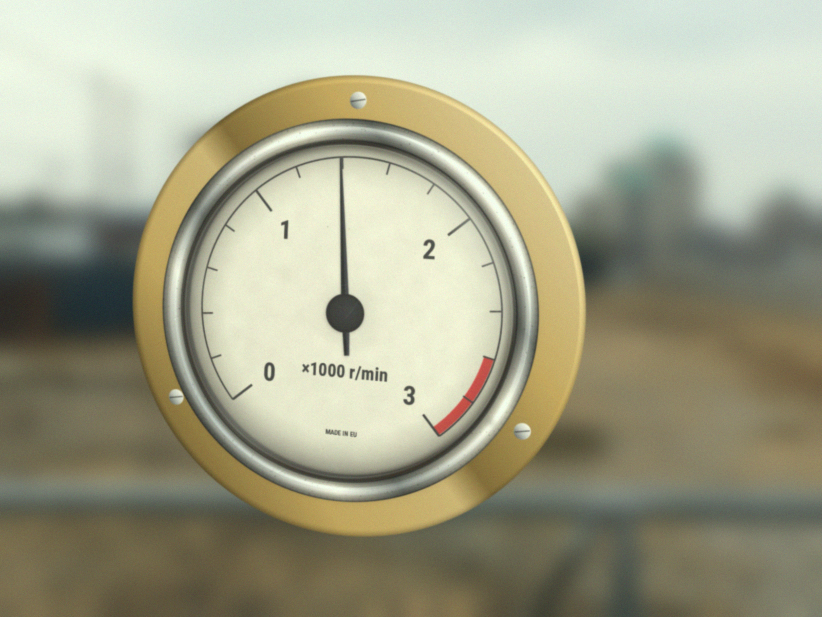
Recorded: 1400 rpm
